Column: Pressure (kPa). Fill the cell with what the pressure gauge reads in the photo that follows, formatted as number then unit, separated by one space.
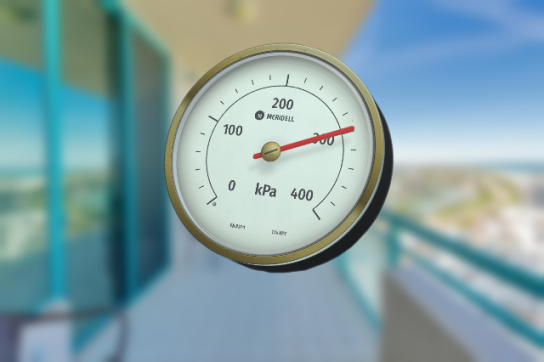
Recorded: 300 kPa
